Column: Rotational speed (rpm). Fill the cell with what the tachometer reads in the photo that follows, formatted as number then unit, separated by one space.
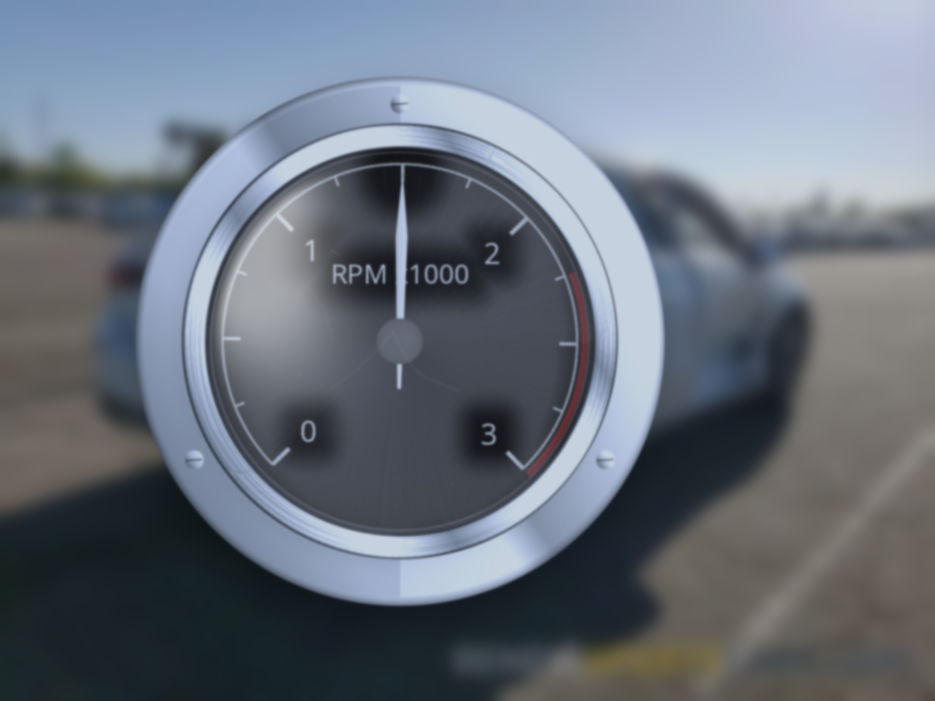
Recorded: 1500 rpm
